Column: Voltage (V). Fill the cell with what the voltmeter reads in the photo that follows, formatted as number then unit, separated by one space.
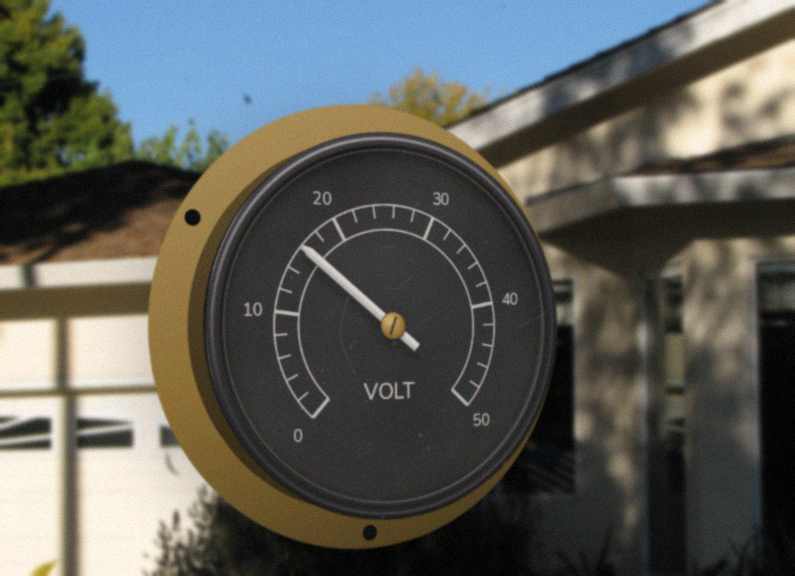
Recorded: 16 V
